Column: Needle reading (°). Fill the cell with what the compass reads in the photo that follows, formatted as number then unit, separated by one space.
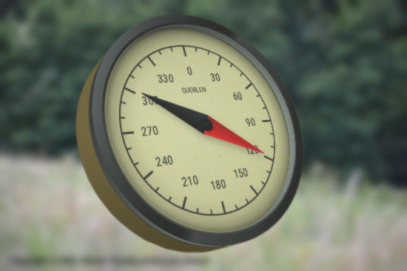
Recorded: 120 °
